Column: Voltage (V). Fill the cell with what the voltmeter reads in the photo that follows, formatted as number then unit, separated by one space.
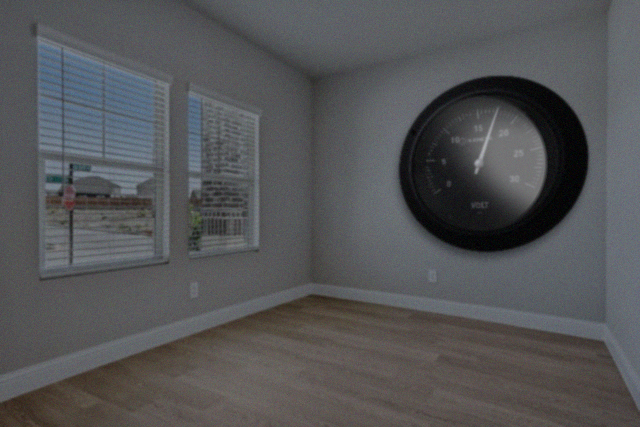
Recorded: 17.5 V
